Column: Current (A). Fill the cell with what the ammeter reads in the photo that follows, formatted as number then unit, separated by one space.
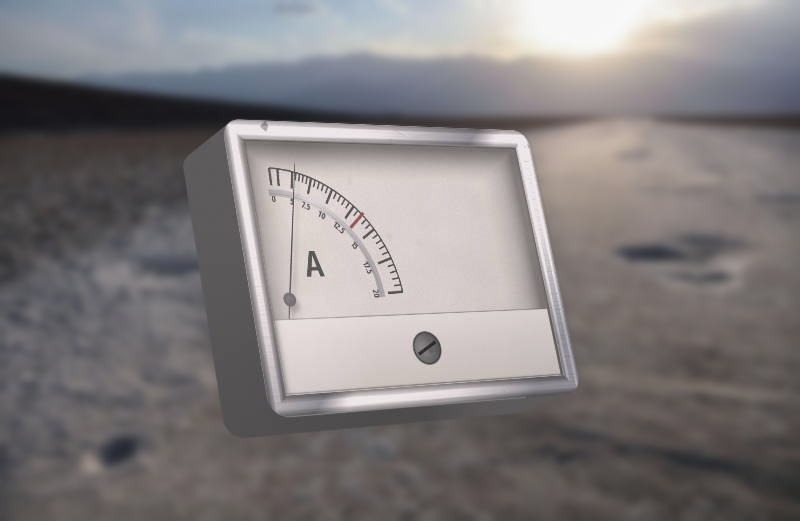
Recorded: 5 A
